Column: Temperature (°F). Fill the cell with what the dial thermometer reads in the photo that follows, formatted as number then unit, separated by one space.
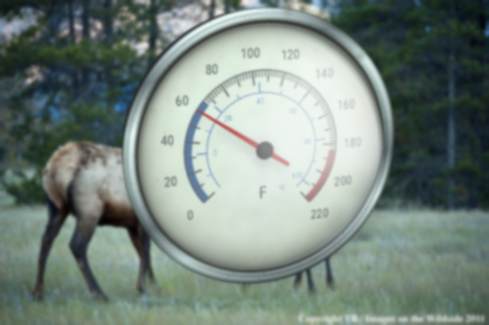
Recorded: 60 °F
